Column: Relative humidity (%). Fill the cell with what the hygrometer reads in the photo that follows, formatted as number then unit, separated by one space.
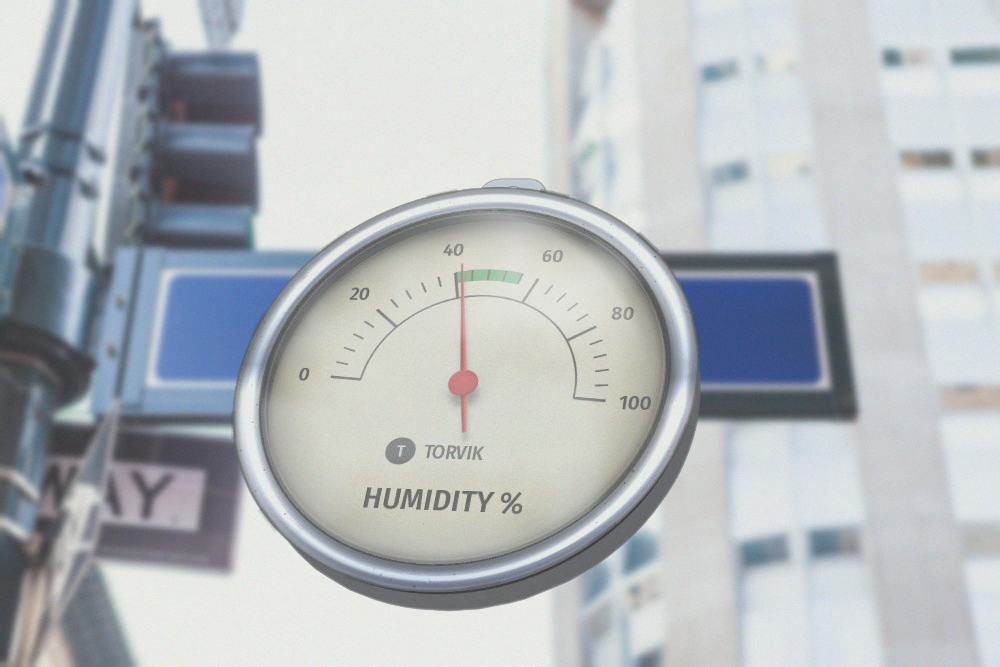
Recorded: 42 %
